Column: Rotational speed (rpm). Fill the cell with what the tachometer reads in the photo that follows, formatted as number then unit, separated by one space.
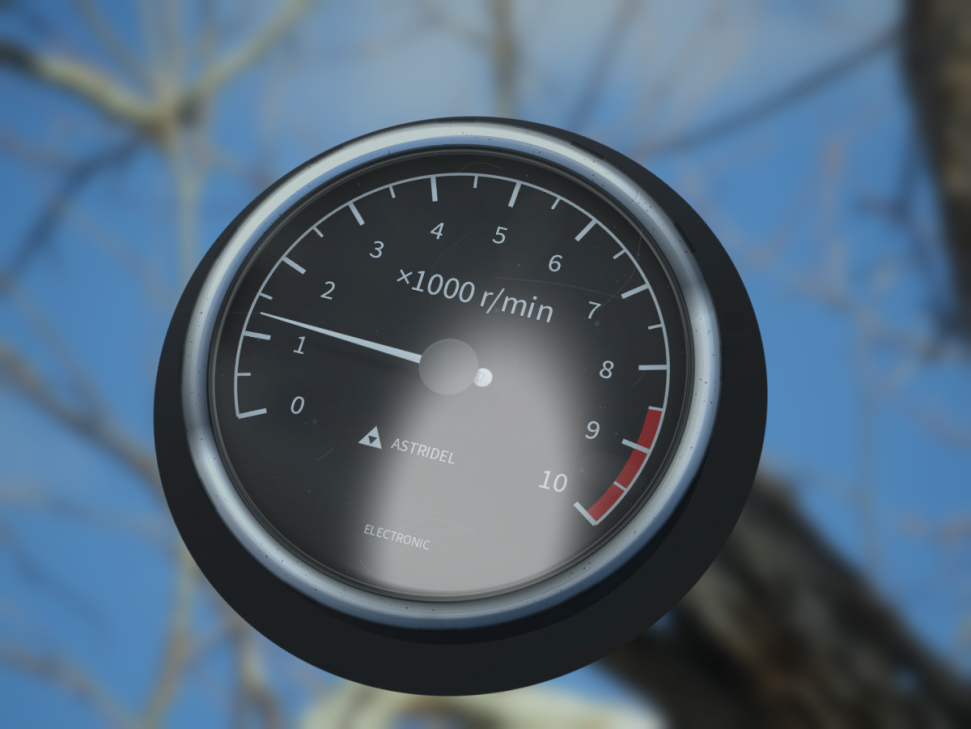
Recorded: 1250 rpm
